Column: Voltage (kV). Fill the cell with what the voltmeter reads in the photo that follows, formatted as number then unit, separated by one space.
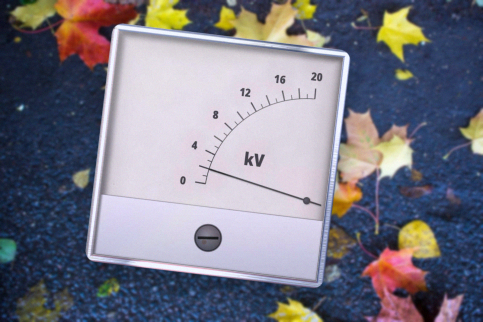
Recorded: 2 kV
